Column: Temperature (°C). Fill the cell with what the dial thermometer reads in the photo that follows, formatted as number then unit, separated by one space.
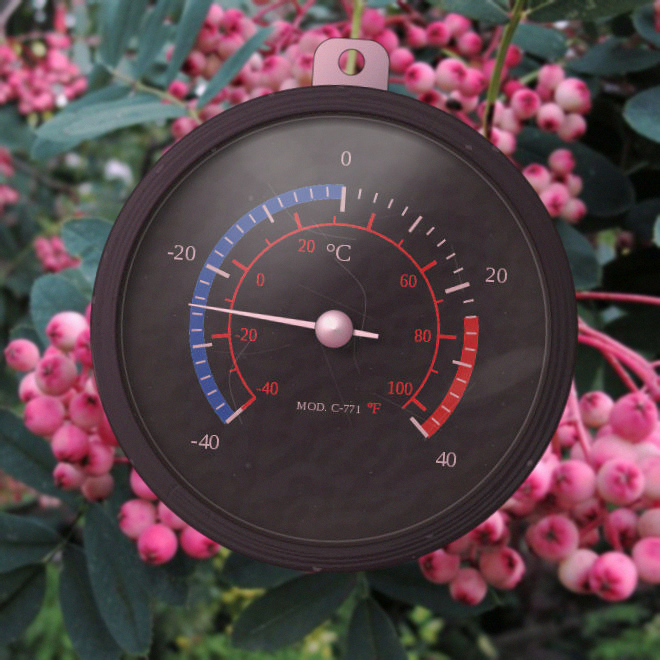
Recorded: -25 °C
